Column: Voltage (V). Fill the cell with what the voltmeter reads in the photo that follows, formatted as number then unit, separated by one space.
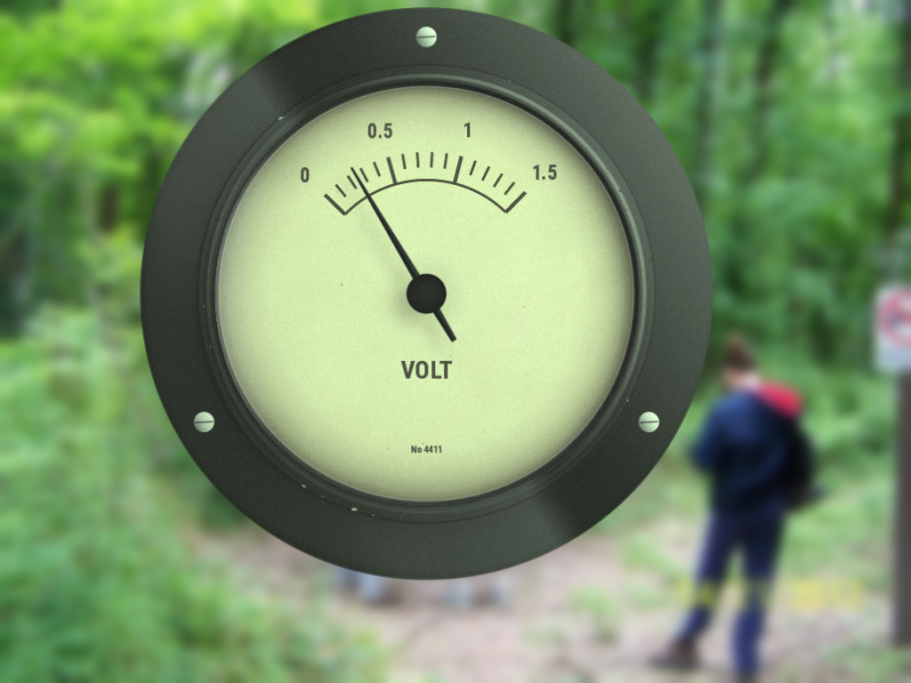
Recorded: 0.25 V
